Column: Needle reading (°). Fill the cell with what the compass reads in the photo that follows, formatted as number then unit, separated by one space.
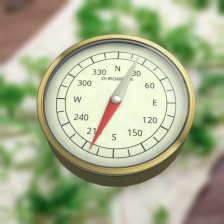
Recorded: 202.5 °
